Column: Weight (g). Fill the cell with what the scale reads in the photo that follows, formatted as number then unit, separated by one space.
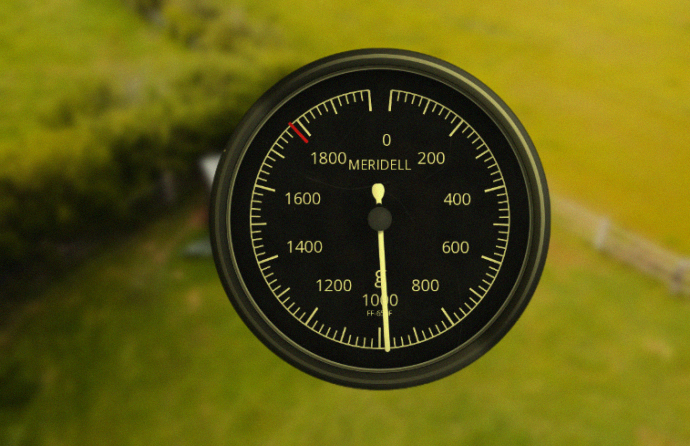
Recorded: 980 g
